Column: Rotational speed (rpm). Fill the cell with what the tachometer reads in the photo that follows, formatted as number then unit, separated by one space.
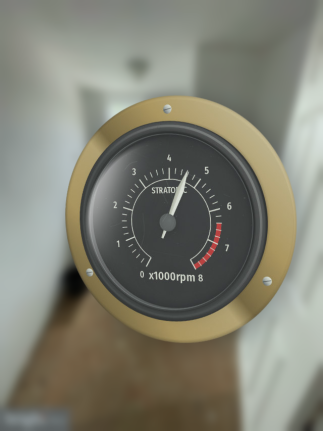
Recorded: 4600 rpm
